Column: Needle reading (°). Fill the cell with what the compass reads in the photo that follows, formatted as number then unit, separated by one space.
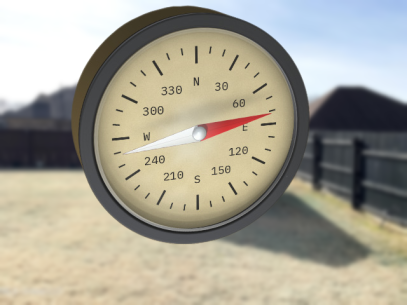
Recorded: 80 °
